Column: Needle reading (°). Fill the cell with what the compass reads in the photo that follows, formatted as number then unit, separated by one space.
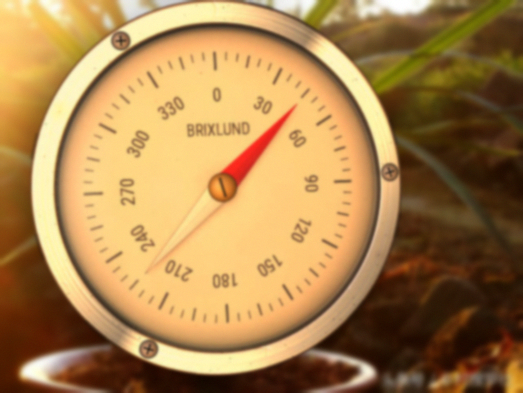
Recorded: 45 °
